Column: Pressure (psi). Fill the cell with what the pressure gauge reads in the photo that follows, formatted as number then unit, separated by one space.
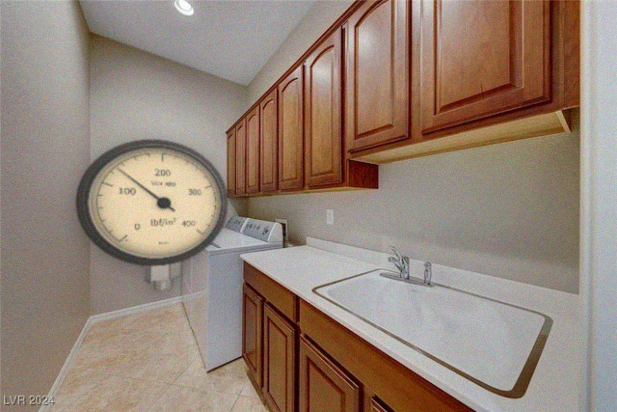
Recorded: 130 psi
